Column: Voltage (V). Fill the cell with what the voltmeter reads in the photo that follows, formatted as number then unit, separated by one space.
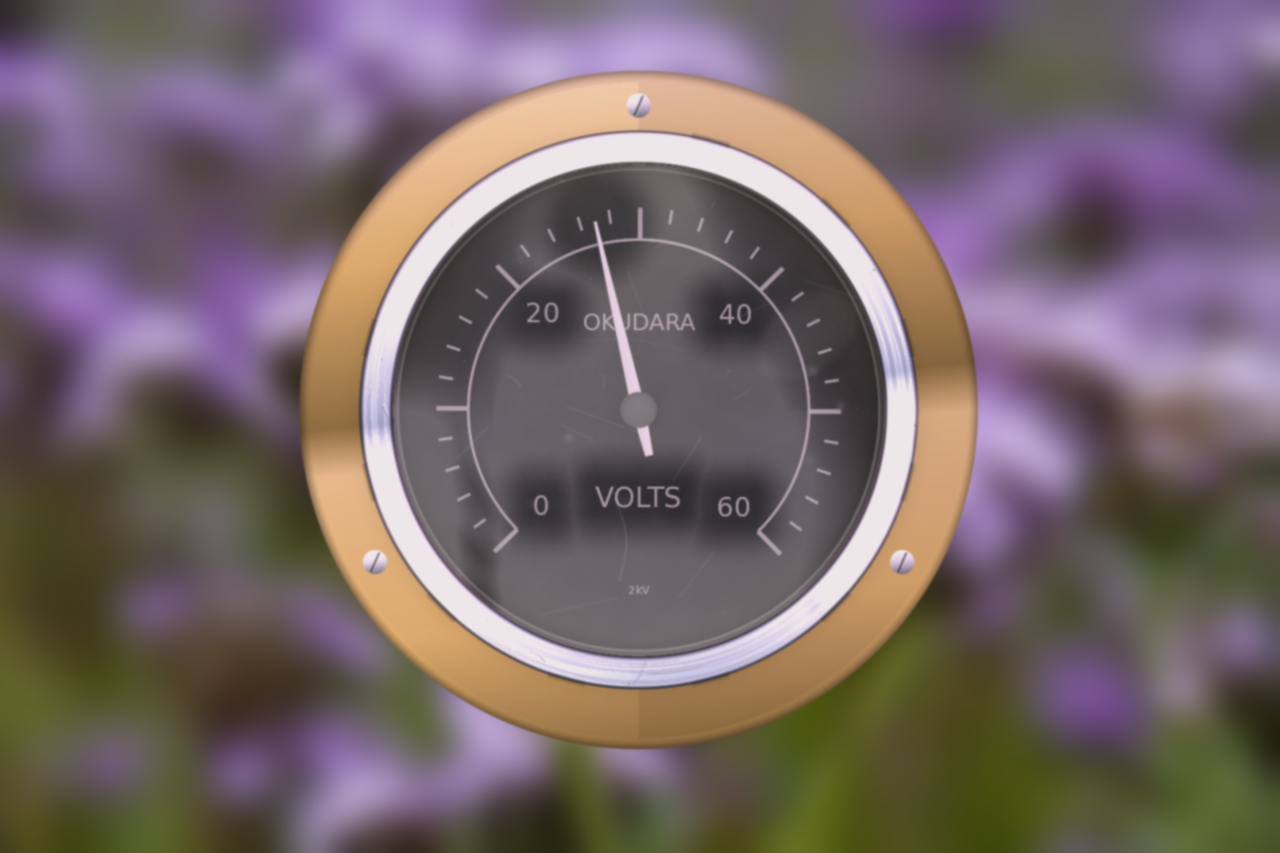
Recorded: 27 V
